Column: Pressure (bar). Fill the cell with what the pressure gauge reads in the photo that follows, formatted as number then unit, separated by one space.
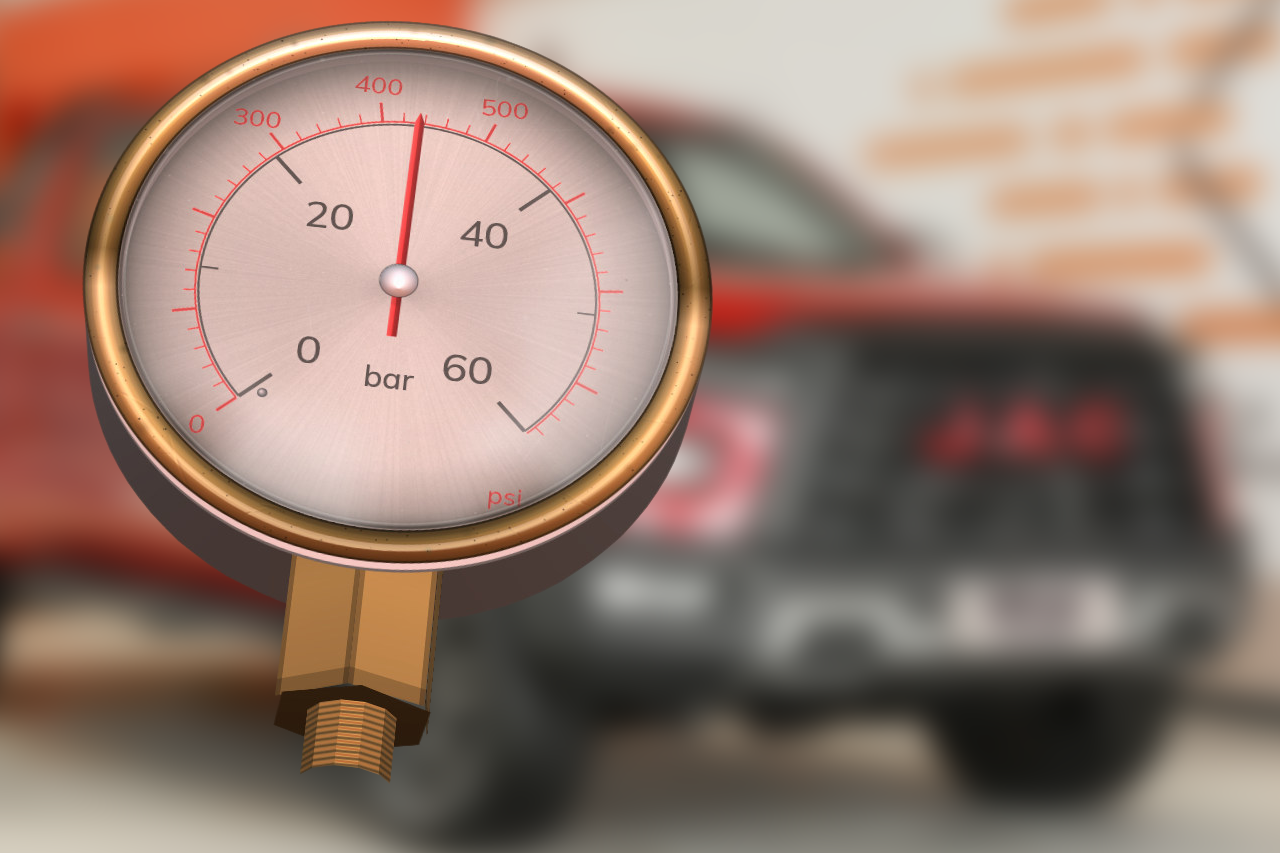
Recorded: 30 bar
